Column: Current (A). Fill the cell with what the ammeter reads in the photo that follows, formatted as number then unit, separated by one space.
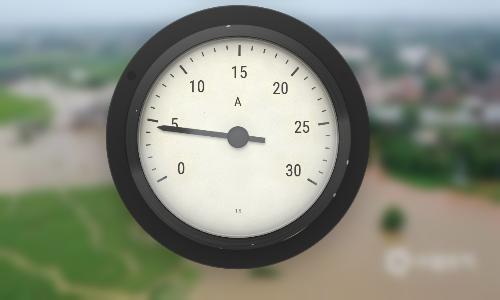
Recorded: 4.5 A
